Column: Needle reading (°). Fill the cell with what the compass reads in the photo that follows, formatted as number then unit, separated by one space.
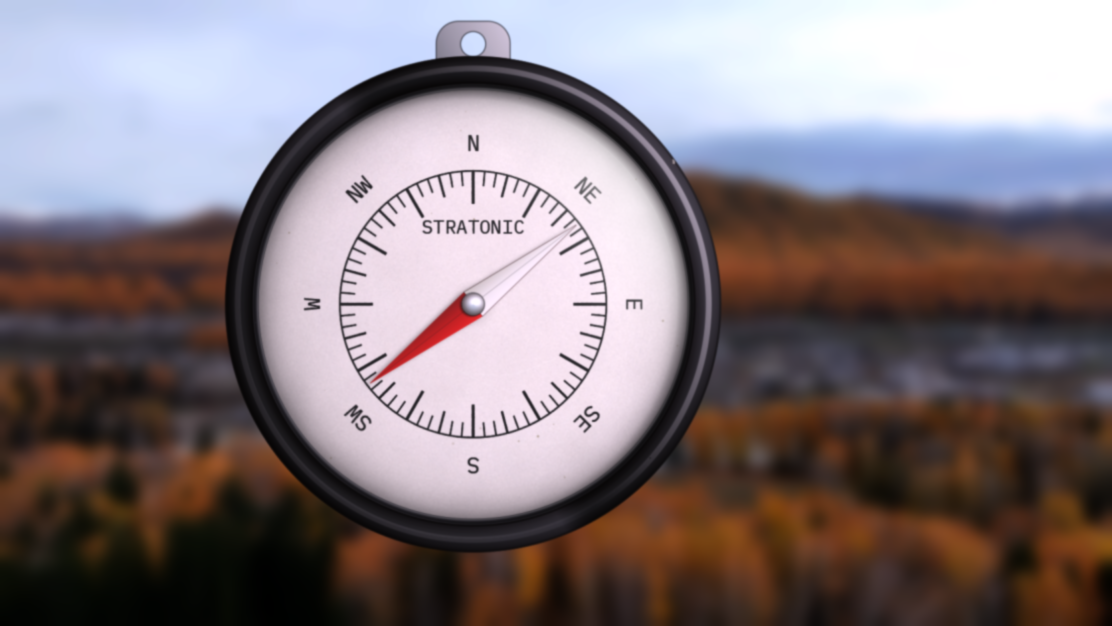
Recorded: 232.5 °
